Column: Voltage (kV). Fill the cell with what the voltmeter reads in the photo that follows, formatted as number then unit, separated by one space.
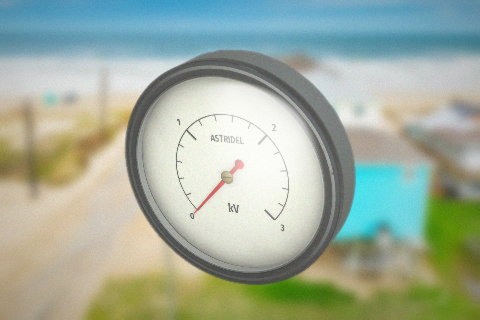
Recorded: 0 kV
